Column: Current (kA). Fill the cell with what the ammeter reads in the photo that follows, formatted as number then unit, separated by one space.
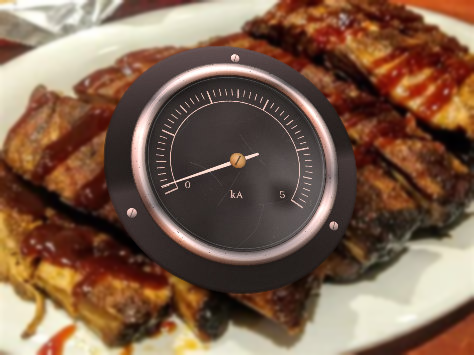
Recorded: 0.1 kA
